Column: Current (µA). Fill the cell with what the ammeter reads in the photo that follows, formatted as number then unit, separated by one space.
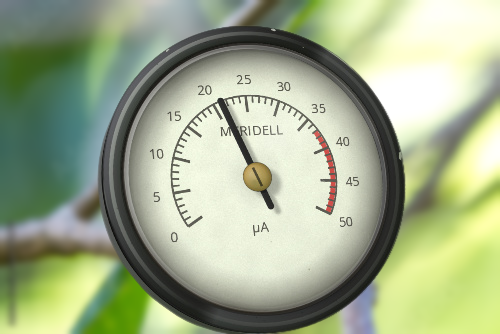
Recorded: 21 µA
